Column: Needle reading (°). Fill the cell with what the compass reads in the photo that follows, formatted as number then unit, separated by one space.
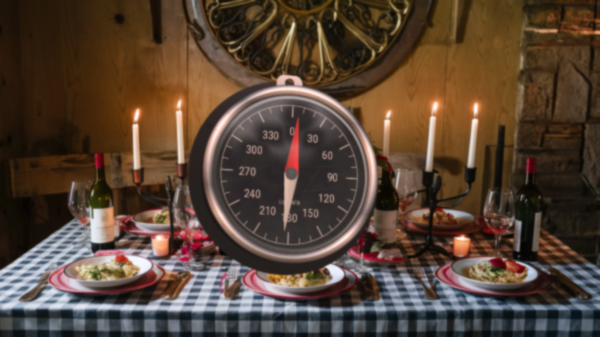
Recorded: 5 °
